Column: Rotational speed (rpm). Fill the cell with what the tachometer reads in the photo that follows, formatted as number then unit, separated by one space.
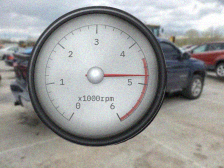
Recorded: 4800 rpm
